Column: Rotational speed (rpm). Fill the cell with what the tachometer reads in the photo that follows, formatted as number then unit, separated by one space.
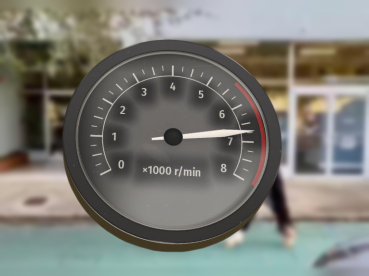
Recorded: 6750 rpm
